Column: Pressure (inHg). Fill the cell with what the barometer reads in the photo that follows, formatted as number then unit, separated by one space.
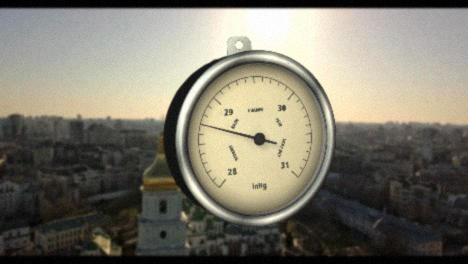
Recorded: 28.7 inHg
